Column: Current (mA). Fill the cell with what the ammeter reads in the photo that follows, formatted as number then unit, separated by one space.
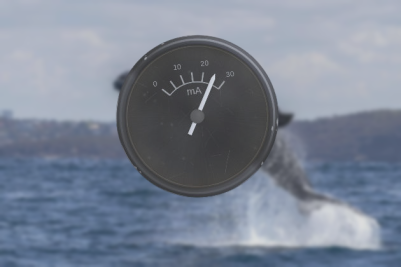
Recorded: 25 mA
